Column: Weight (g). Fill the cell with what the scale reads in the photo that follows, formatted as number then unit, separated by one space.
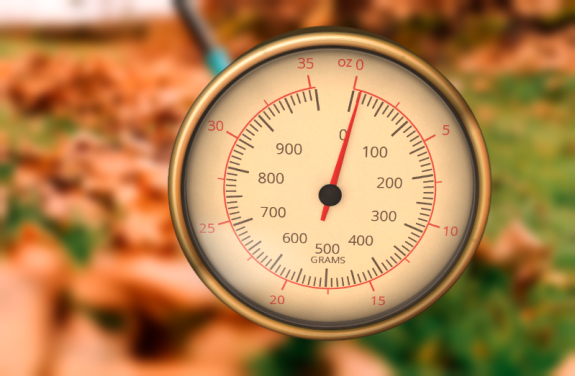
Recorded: 10 g
